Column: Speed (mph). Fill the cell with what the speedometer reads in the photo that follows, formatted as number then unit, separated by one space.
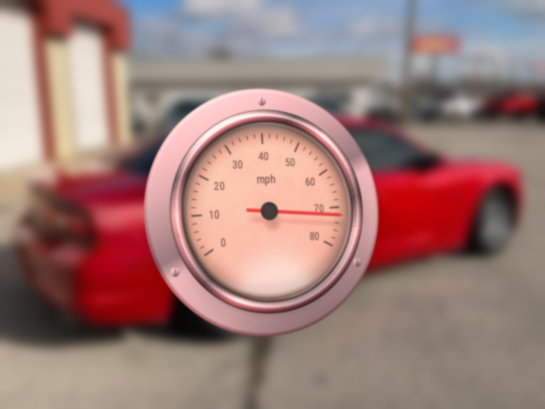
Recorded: 72 mph
